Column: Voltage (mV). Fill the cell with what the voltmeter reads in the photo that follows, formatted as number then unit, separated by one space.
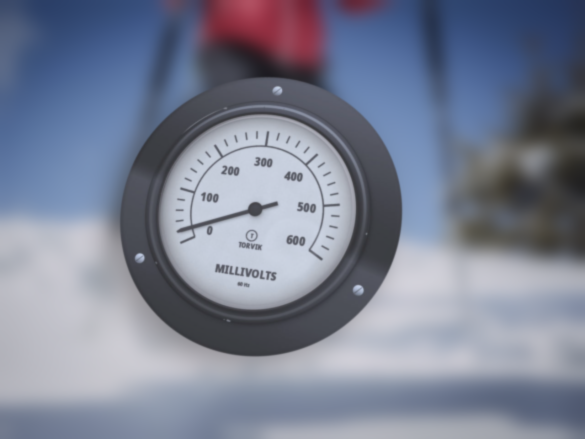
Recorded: 20 mV
